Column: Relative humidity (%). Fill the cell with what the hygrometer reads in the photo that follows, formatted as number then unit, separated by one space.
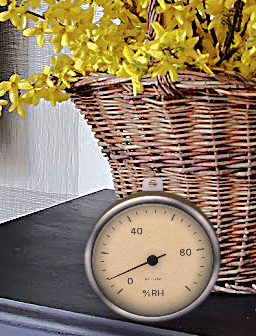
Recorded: 8 %
